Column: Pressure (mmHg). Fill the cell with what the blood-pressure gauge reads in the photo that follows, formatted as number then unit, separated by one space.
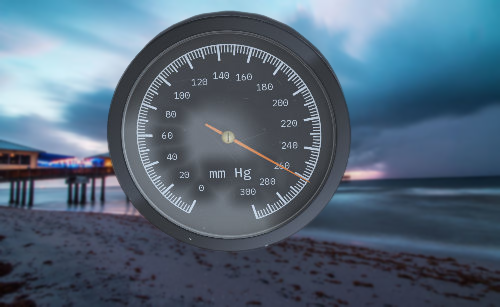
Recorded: 260 mmHg
